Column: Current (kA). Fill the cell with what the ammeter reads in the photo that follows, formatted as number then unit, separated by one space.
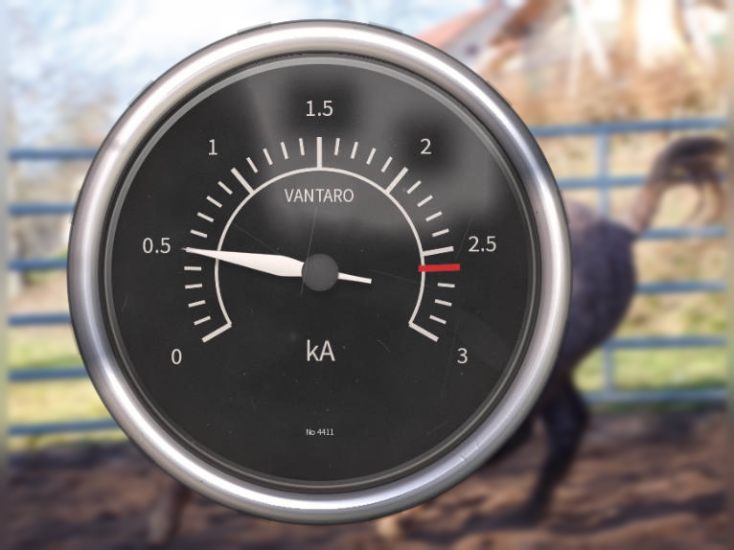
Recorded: 0.5 kA
